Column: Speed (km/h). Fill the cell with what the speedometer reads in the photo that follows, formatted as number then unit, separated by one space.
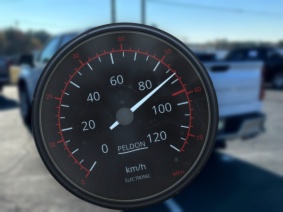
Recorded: 87.5 km/h
